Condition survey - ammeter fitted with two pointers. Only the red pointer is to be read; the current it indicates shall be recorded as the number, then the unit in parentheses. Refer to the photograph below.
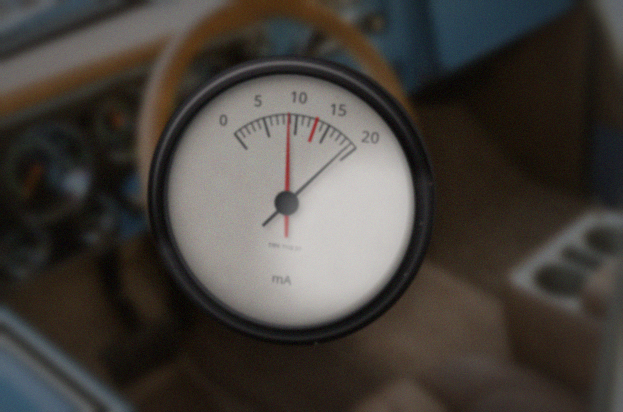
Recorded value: 9 (mA)
